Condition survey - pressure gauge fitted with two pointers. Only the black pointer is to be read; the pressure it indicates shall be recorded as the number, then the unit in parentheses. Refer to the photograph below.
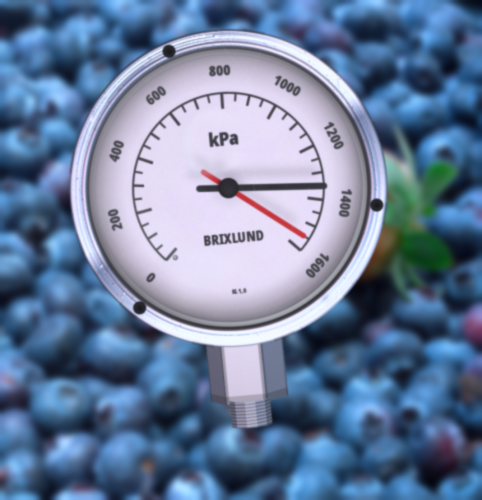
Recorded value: 1350 (kPa)
